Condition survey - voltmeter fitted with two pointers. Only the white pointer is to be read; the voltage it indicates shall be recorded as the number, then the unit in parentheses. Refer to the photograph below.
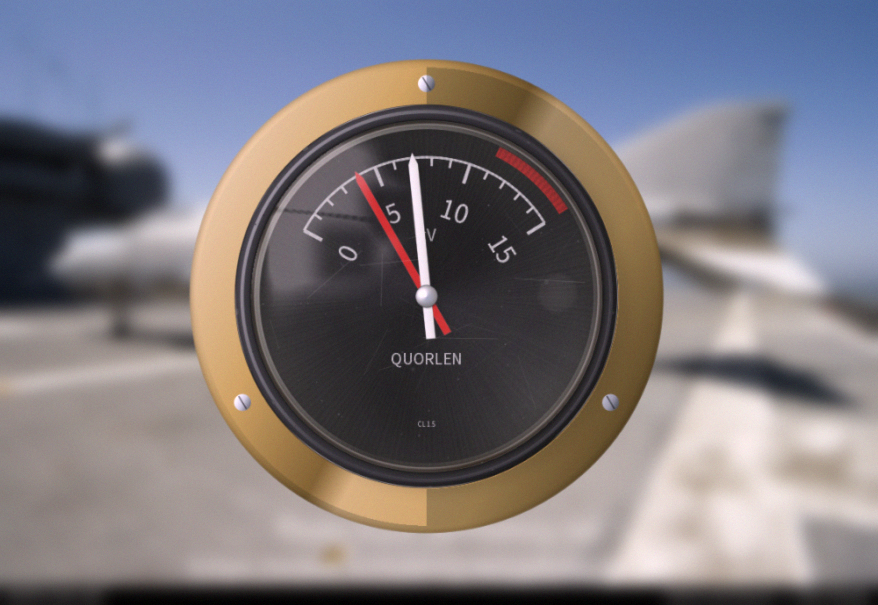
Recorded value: 7 (kV)
